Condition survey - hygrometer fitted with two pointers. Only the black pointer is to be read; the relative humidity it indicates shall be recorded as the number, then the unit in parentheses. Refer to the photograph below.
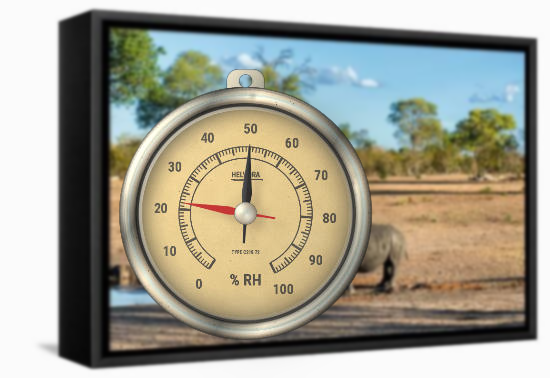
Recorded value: 50 (%)
